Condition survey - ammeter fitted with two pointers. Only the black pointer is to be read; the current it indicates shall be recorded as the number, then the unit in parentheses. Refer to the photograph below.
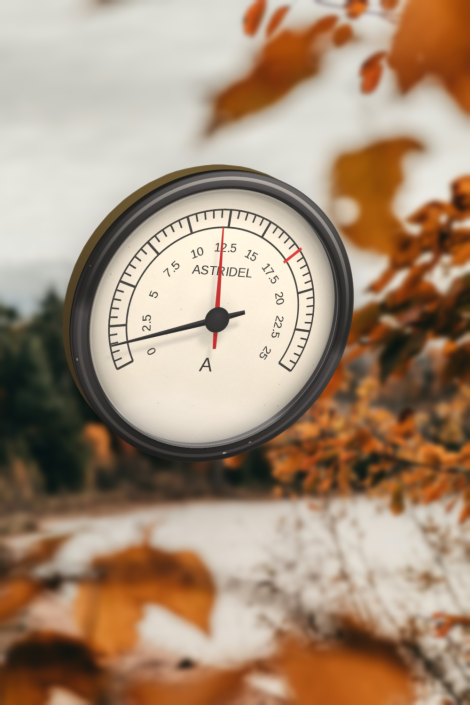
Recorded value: 1.5 (A)
